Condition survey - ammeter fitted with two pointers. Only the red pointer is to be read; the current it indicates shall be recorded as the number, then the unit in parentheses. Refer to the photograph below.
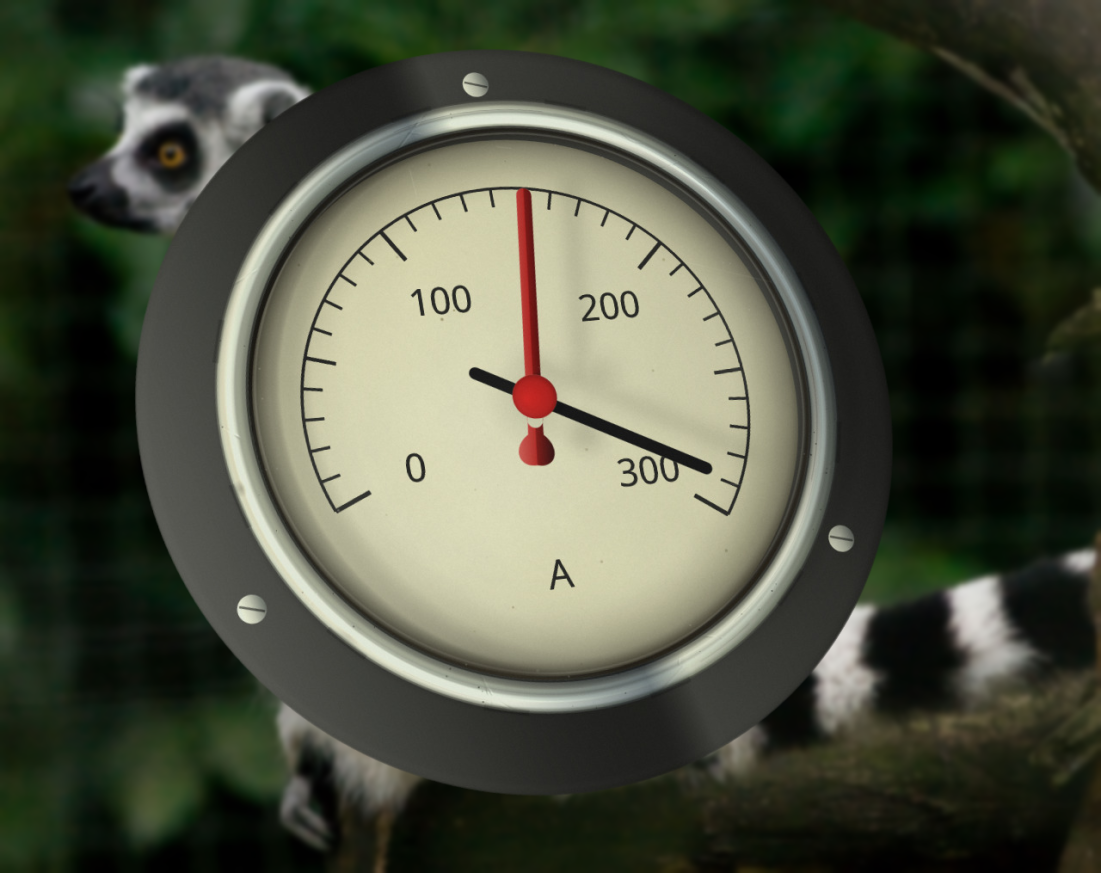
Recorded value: 150 (A)
